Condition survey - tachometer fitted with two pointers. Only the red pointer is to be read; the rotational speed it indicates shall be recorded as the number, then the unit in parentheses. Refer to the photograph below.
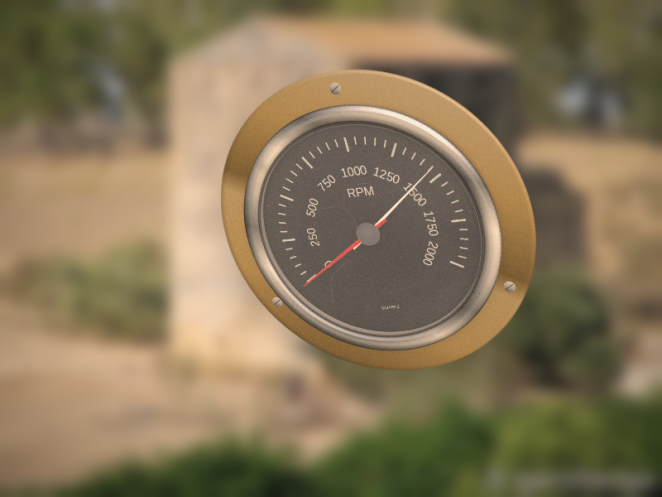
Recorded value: 0 (rpm)
